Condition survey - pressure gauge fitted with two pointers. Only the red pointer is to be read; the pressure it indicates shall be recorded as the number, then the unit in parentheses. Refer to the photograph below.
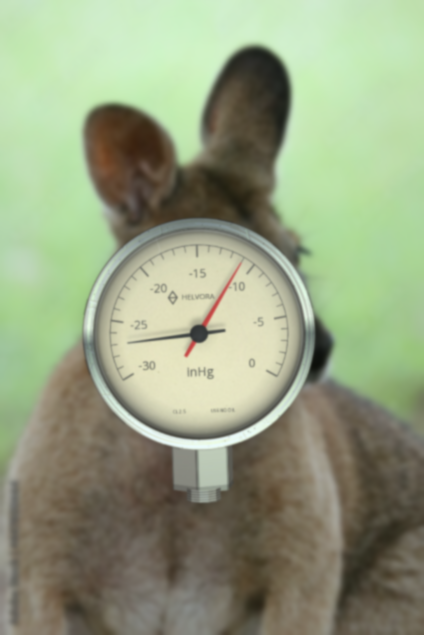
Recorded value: -11 (inHg)
